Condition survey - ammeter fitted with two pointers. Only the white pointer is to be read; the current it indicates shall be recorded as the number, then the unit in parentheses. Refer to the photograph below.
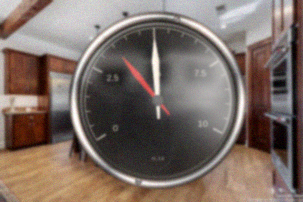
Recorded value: 5 (A)
